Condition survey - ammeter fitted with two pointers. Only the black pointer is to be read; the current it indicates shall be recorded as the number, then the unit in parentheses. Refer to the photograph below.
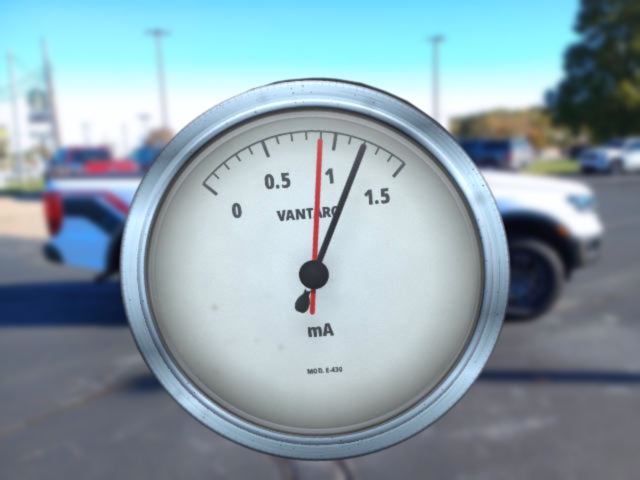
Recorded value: 1.2 (mA)
